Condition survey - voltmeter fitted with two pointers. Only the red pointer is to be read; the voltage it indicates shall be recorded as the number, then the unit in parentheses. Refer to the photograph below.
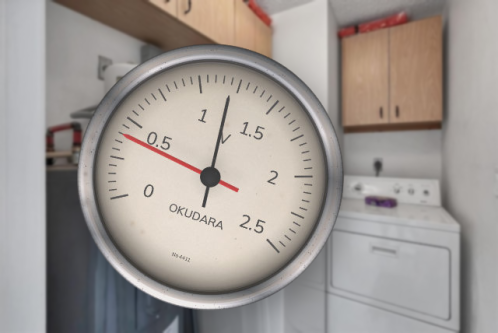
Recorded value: 0.4 (V)
